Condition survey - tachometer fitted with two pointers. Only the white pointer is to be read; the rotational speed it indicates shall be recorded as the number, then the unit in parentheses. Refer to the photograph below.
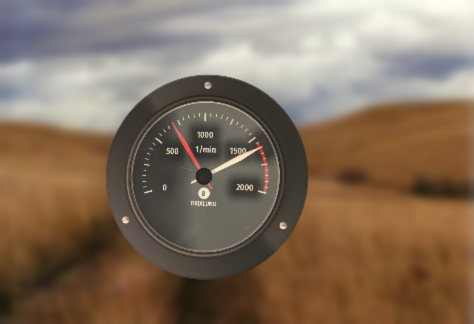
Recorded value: 1600 (rpm)
